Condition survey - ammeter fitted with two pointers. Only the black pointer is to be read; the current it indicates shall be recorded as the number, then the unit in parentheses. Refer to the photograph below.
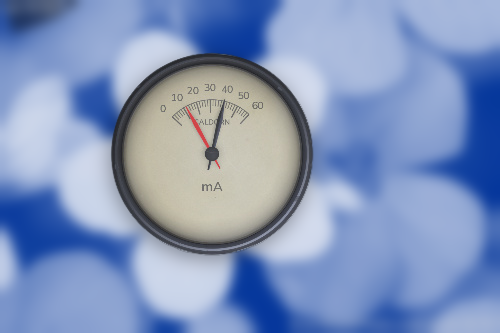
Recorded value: 40 (mA)
